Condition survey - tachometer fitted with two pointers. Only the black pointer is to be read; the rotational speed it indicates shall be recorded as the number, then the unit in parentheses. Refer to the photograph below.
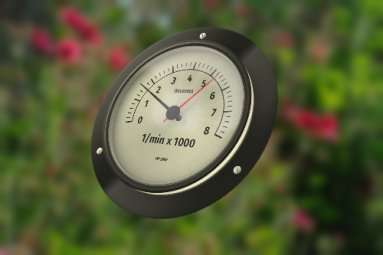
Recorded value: 1600 (rpm)
